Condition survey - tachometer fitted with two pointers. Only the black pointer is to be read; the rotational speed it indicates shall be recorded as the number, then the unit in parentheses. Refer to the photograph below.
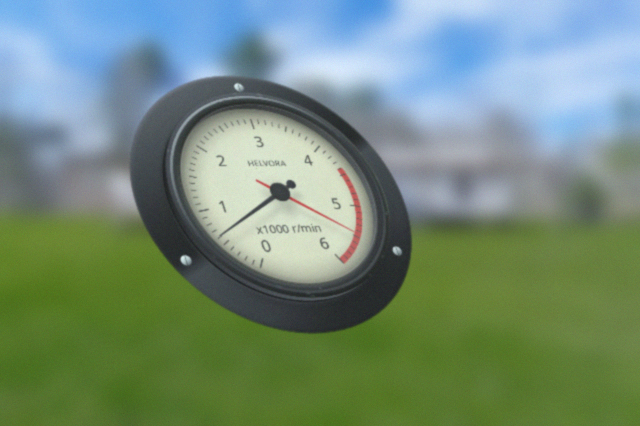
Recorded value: 600 (rpm)
